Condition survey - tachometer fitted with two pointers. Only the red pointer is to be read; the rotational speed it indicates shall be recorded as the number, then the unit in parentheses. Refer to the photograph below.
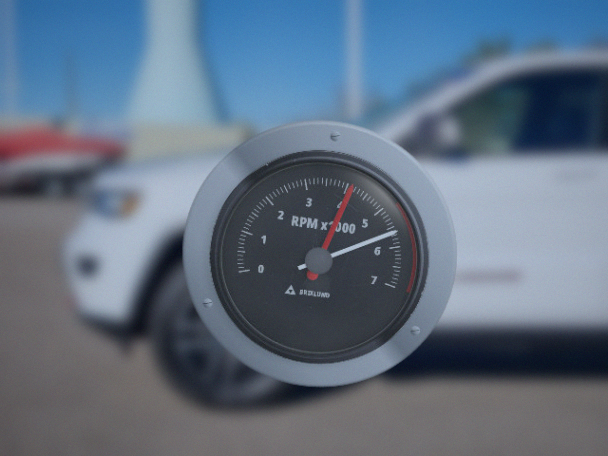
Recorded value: 4100 (rpm)
